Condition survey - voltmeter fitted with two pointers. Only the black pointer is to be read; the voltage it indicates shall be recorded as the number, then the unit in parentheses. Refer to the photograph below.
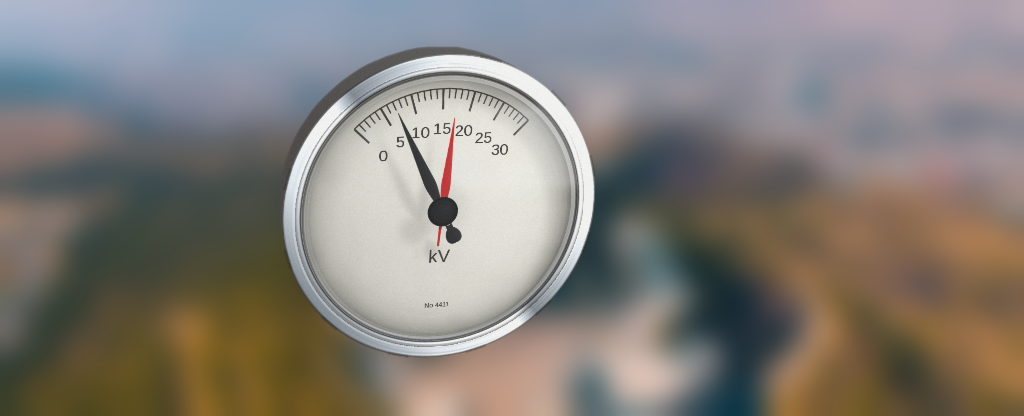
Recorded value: 7 (kV)
